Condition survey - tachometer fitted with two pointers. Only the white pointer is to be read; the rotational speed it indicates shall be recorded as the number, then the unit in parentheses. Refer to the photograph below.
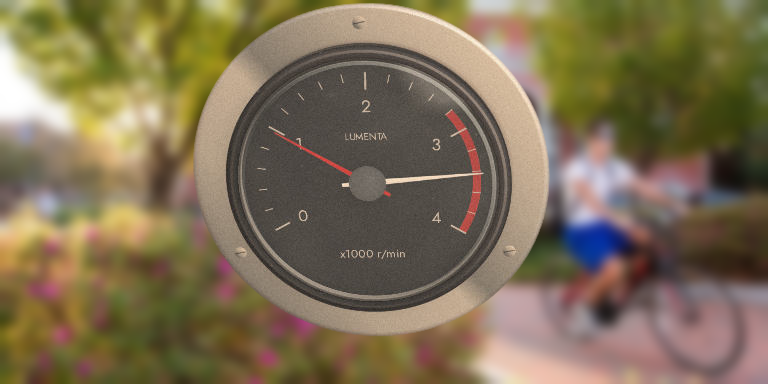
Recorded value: 3400 (rpm)
